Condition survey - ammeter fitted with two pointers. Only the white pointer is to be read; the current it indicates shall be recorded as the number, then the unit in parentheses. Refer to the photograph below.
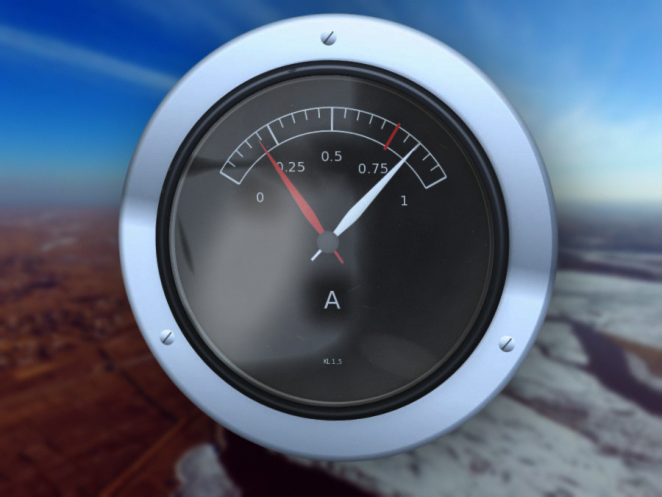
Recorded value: 0.85 (A)
